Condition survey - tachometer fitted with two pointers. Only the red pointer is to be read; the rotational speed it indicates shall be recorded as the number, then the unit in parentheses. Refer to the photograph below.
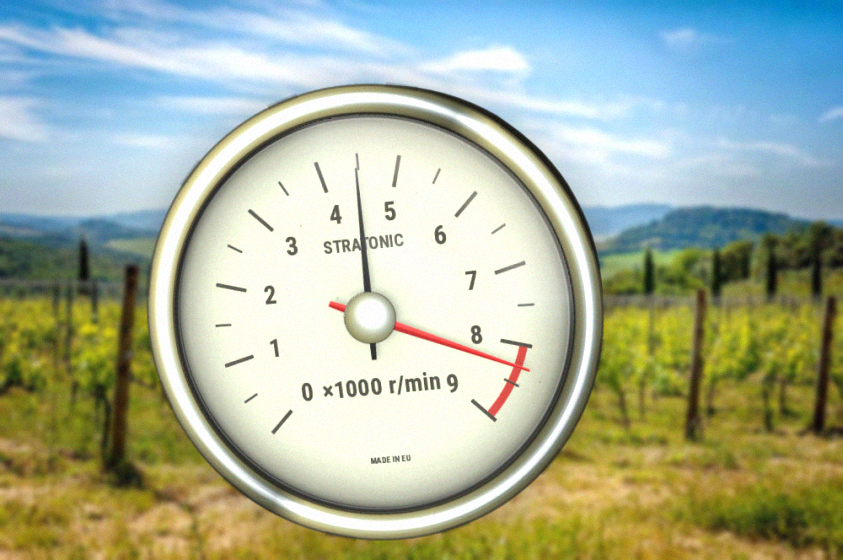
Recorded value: 8250 (rpm)
